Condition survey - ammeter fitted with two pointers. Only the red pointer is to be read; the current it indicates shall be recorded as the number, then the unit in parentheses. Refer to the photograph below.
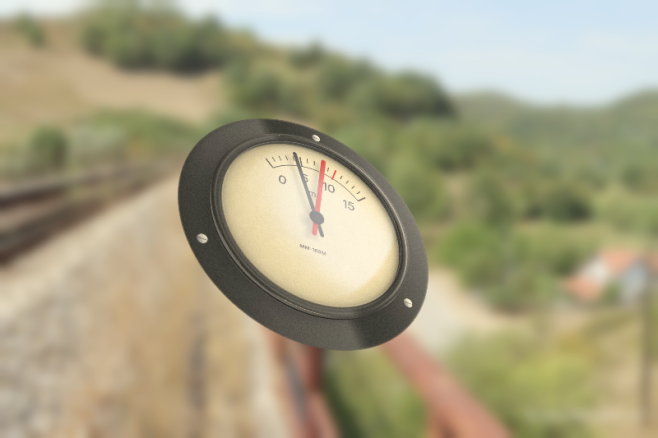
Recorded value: 8 (mA)
